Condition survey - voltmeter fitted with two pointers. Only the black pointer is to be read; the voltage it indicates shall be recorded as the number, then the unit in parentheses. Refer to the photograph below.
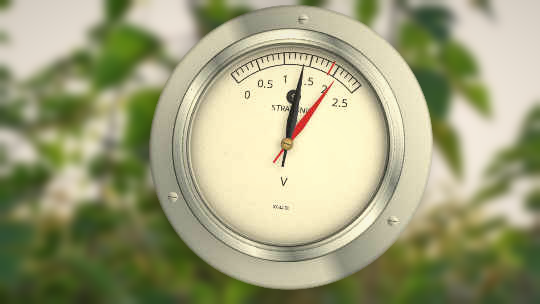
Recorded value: 1.4 (V)
